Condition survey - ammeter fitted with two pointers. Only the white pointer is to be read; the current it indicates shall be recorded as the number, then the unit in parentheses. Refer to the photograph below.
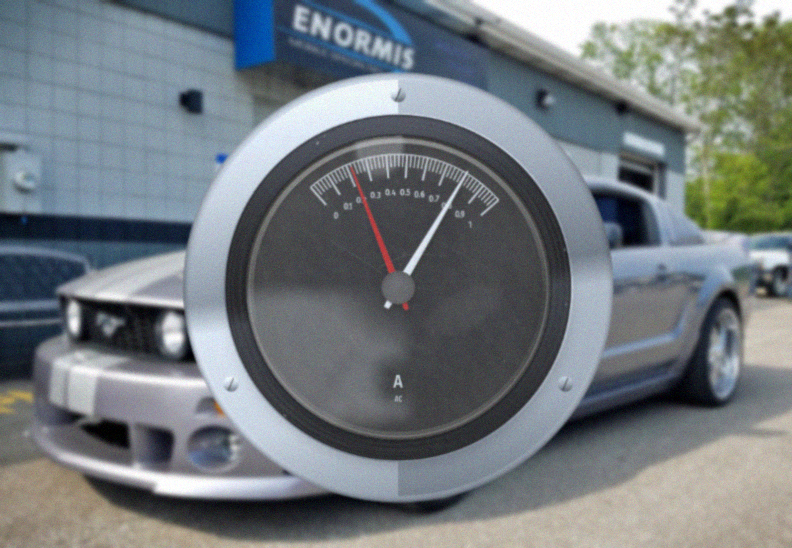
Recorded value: 0.8 (A)
